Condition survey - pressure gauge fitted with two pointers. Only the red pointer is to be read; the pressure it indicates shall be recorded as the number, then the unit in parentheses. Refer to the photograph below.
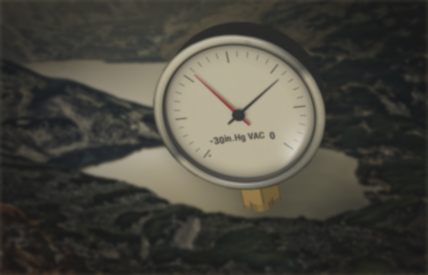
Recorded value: -19 (inHg)
